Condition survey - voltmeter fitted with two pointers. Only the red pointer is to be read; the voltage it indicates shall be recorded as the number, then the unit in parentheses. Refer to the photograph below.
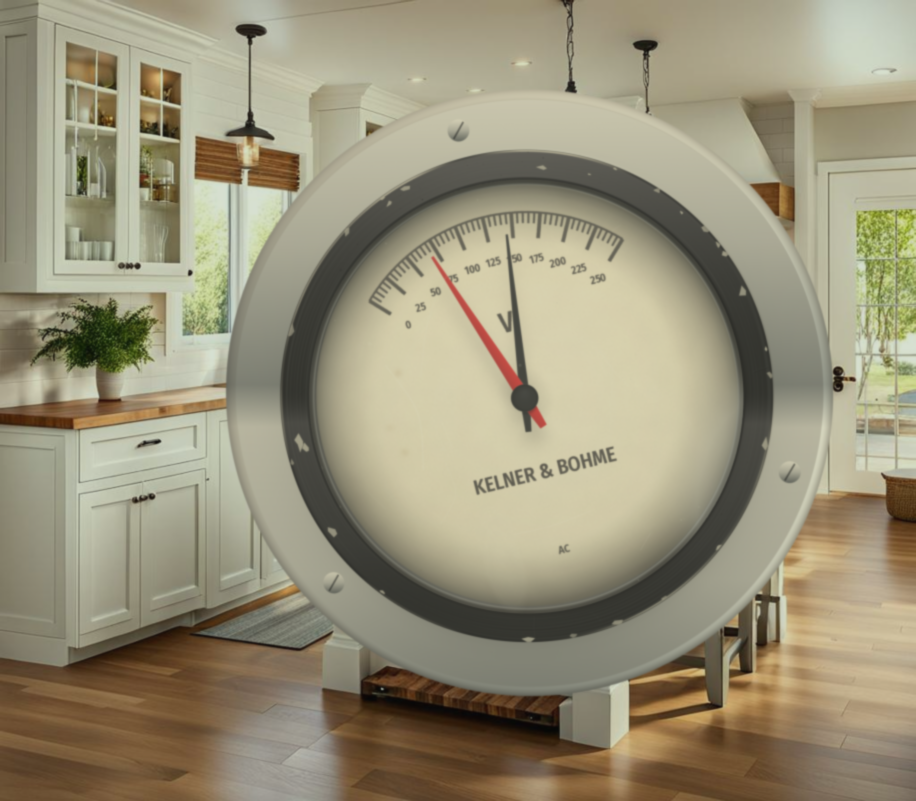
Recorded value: 70 (V)
